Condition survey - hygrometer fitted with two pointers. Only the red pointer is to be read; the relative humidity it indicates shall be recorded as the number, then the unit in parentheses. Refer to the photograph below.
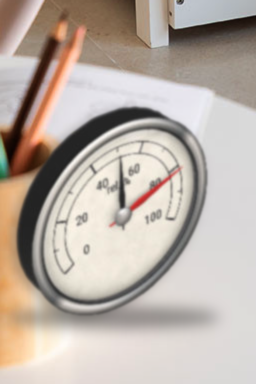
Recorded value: 80 (%)
